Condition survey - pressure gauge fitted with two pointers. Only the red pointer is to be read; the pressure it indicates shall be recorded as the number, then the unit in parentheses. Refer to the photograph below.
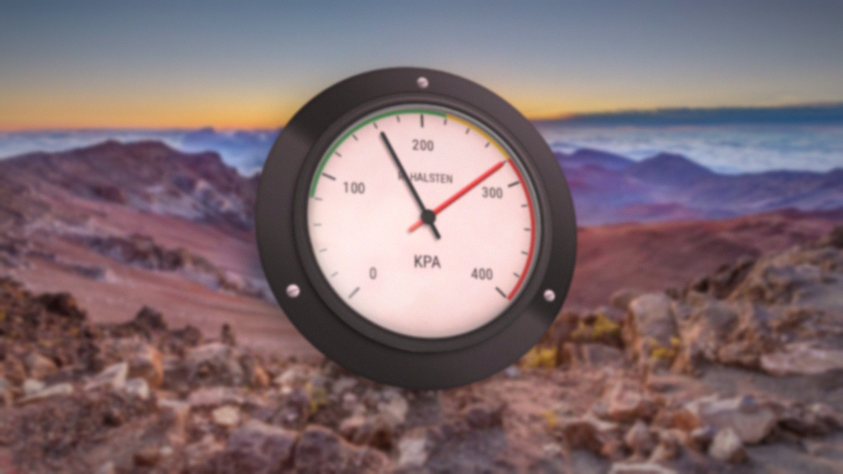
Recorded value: 280 (kPa)
